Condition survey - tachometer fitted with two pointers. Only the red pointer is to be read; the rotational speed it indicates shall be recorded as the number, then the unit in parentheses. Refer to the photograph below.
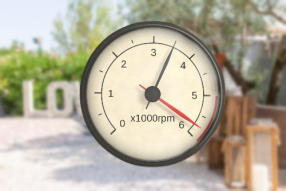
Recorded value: 5750 (rpm)
